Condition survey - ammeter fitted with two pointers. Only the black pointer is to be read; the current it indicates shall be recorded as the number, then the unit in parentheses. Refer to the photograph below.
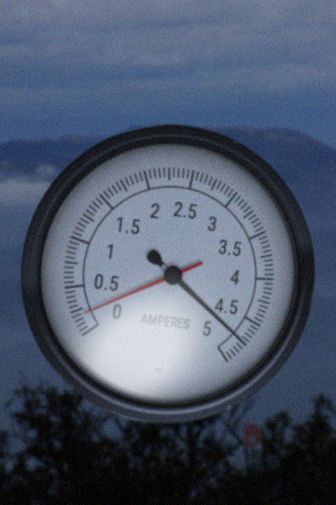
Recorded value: 4.75 (A)
